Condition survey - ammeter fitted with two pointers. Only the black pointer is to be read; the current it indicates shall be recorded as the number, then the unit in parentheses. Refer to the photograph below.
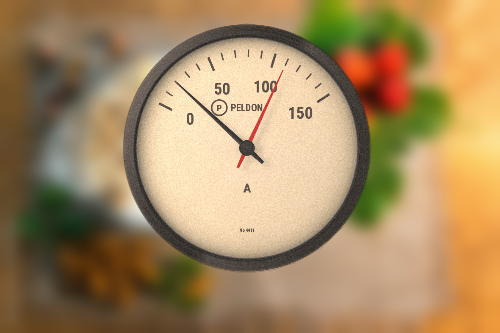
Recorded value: 20 (A)
